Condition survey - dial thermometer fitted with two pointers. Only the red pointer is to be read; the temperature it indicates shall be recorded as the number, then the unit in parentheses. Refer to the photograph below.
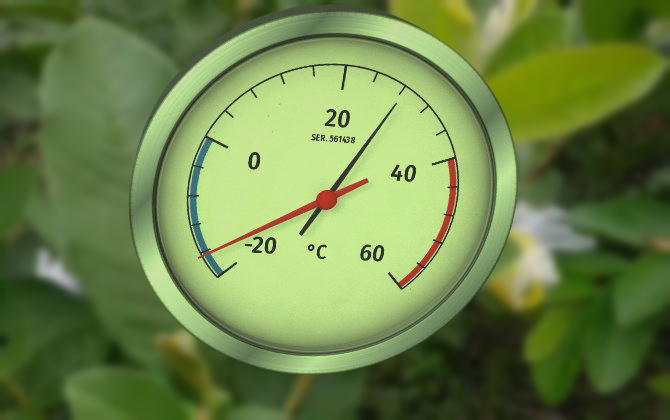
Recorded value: -16 (°C)
